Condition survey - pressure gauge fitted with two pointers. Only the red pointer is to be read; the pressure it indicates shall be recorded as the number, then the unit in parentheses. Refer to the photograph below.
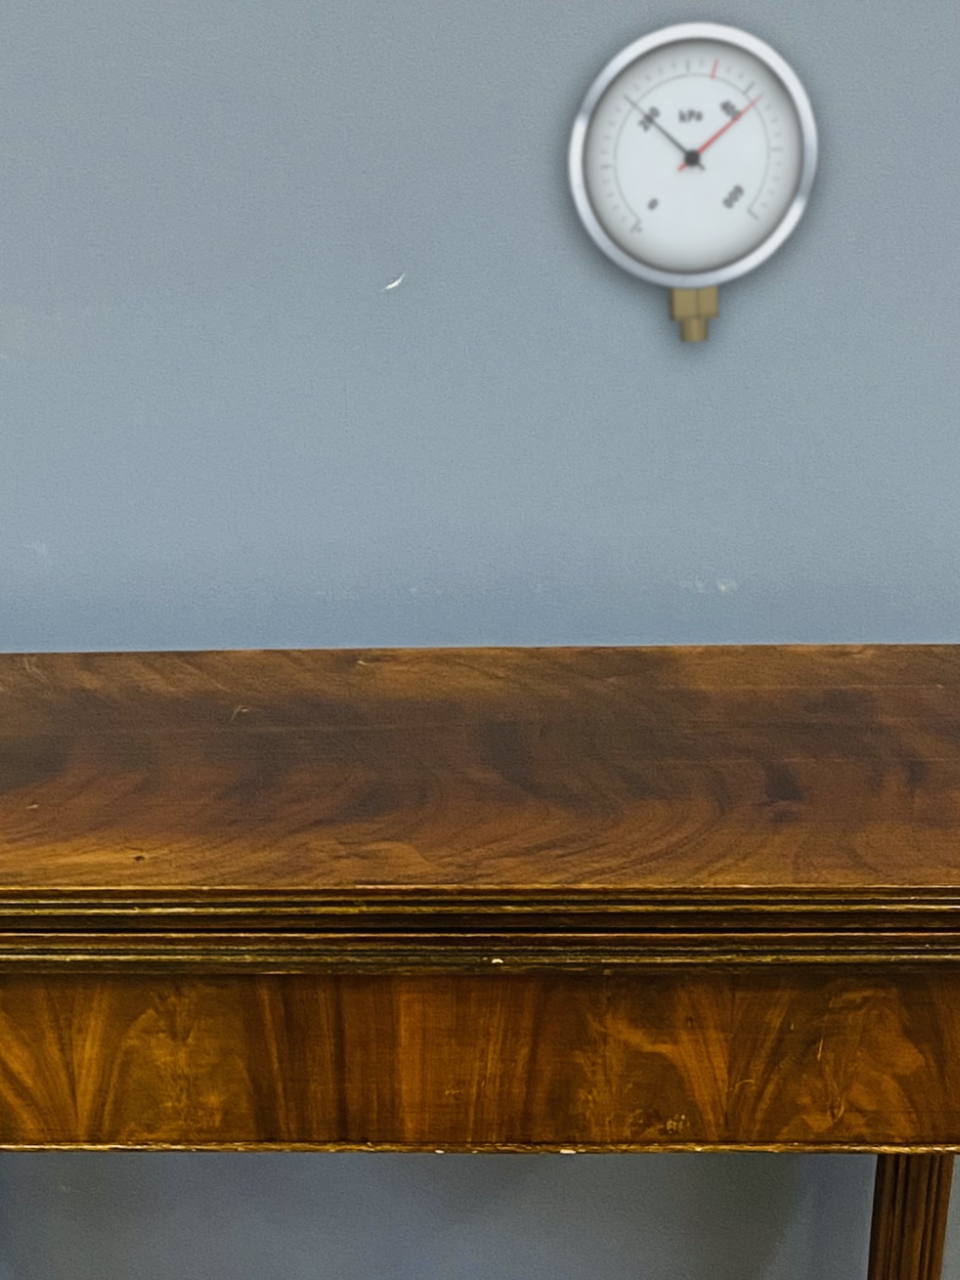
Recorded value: 420 (kPa)
